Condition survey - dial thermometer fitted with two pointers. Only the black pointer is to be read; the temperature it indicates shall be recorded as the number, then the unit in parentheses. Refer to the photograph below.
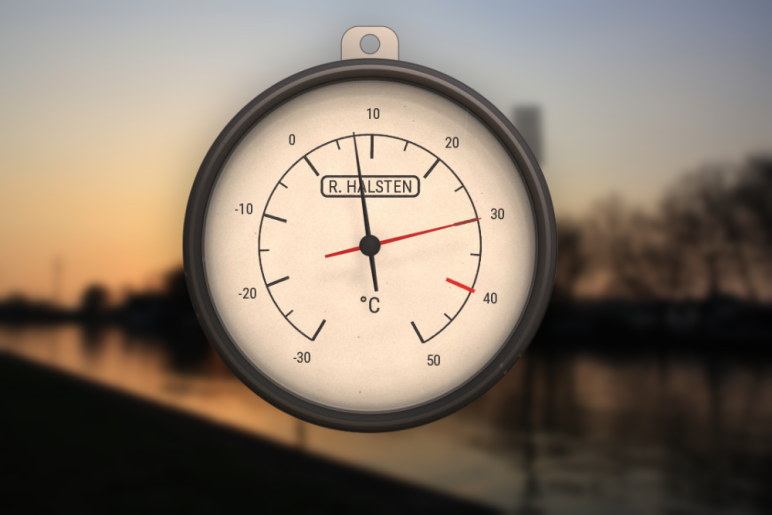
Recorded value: 7.5 (°C)
